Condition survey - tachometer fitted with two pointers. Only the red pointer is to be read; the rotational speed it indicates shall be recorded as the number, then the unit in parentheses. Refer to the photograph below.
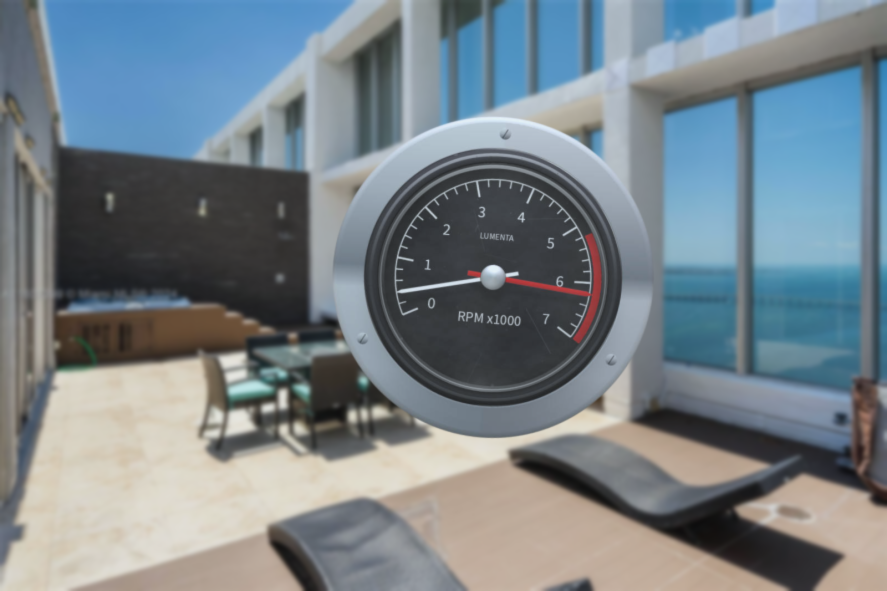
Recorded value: 6200 (rpm)
